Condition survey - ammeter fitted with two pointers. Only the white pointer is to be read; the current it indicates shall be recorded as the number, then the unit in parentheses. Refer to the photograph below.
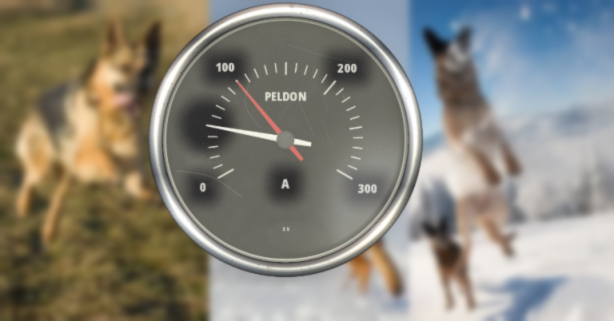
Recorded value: 50 (A)
